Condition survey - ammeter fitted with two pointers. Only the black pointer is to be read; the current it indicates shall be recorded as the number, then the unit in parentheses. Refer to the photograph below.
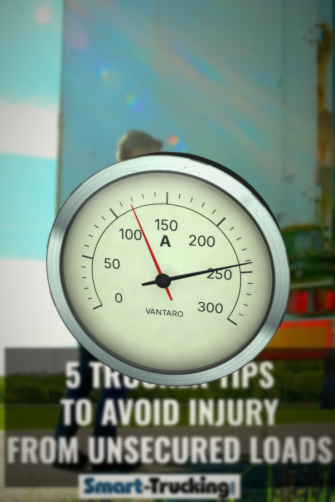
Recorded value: 240 (A)
